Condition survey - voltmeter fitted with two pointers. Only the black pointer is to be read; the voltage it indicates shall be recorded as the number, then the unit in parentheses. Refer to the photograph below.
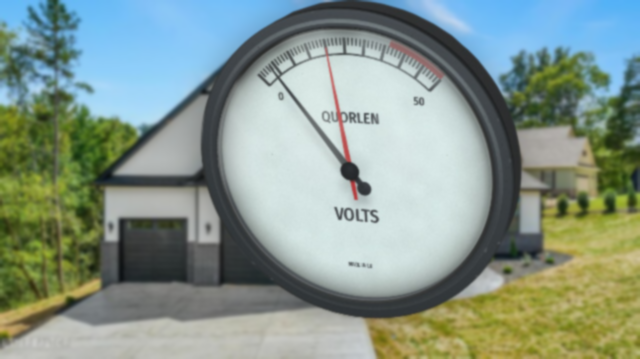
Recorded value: 5 (V)
